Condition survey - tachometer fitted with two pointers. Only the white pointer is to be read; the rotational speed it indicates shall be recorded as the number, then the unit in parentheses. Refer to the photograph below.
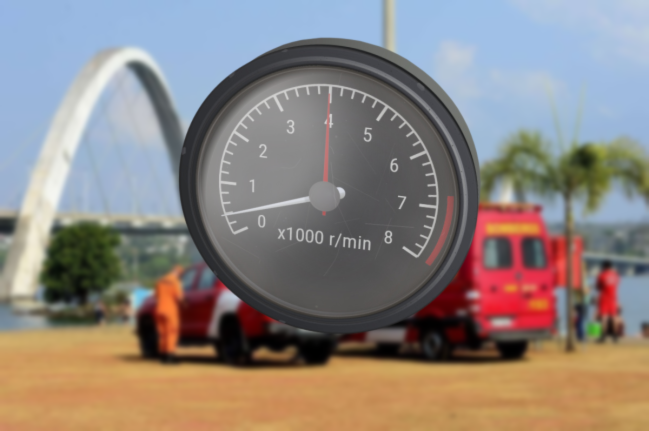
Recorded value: 400 (rpm)
